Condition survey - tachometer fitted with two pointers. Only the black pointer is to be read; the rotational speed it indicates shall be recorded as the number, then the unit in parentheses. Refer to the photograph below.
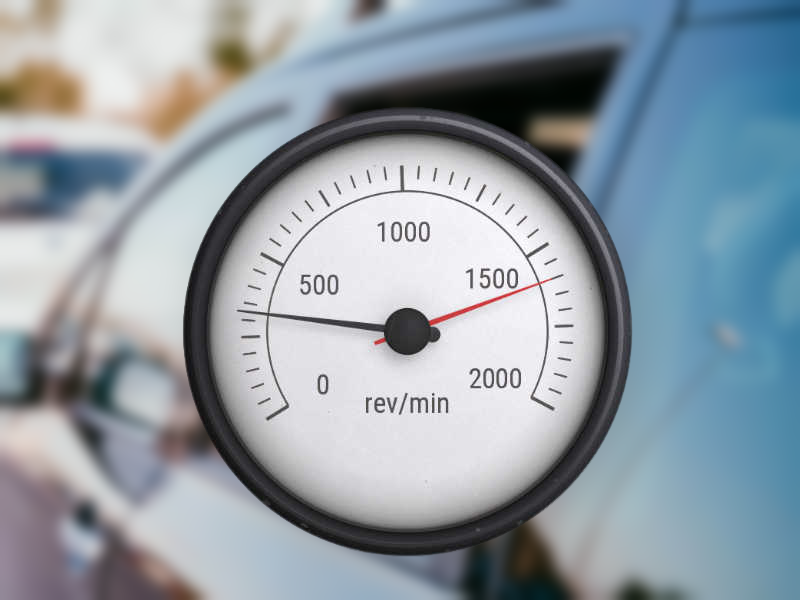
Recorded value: 325 (rpm)
